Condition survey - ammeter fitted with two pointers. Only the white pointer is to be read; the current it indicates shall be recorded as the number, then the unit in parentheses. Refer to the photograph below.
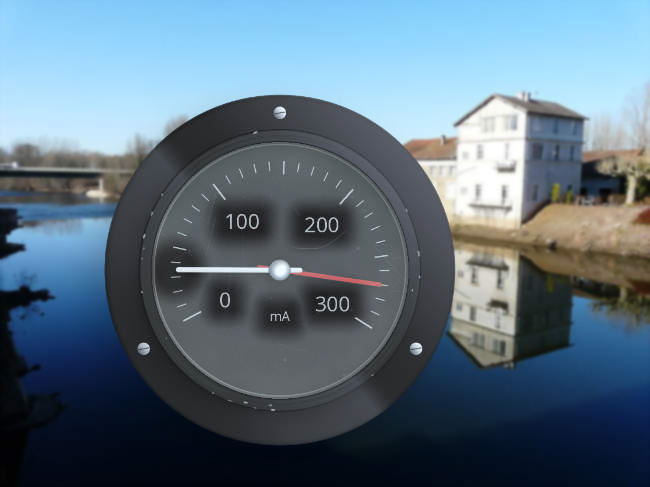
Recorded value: 35 (mA)
